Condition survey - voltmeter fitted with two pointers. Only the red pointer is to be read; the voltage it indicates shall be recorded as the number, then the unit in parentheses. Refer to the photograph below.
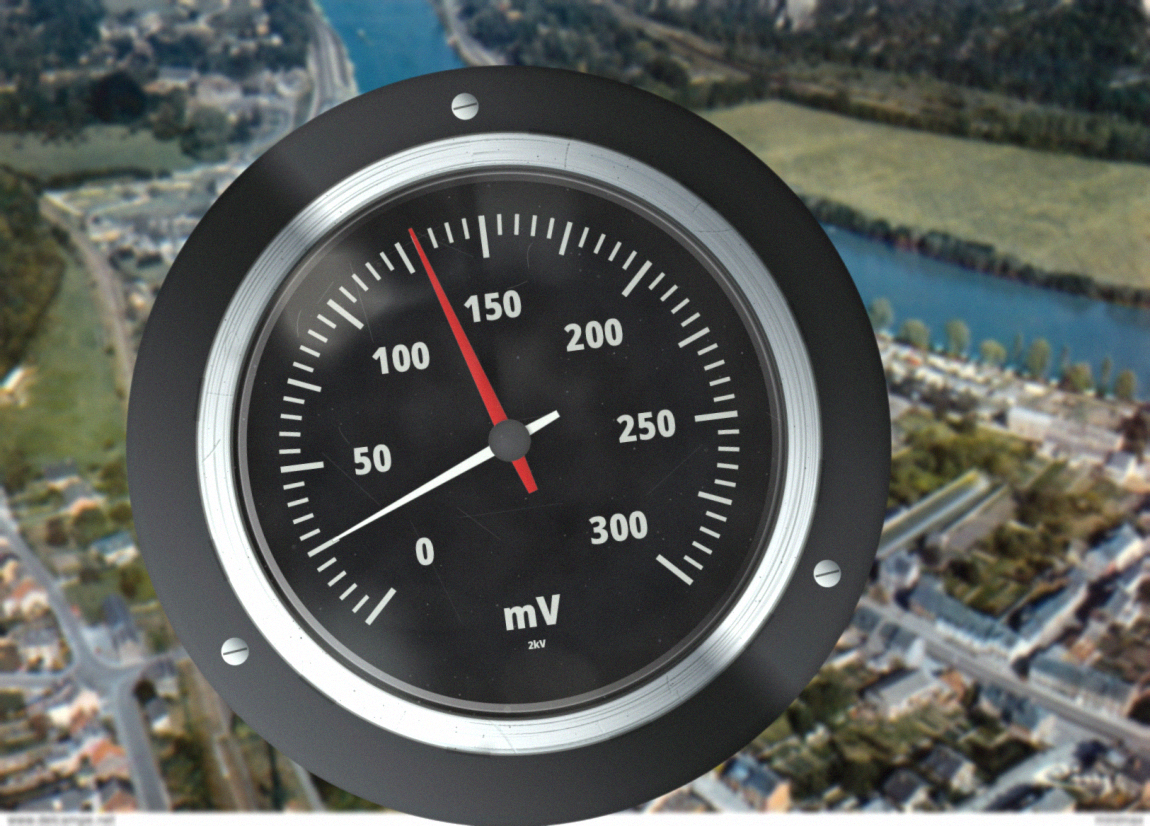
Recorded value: 130 (mV)
